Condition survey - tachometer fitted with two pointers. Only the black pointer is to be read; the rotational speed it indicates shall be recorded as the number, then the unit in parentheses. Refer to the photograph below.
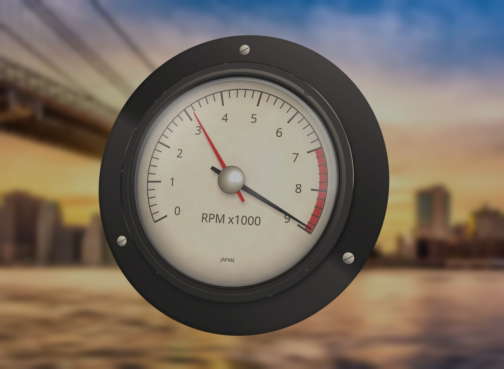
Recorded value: 8900 (rpm)
